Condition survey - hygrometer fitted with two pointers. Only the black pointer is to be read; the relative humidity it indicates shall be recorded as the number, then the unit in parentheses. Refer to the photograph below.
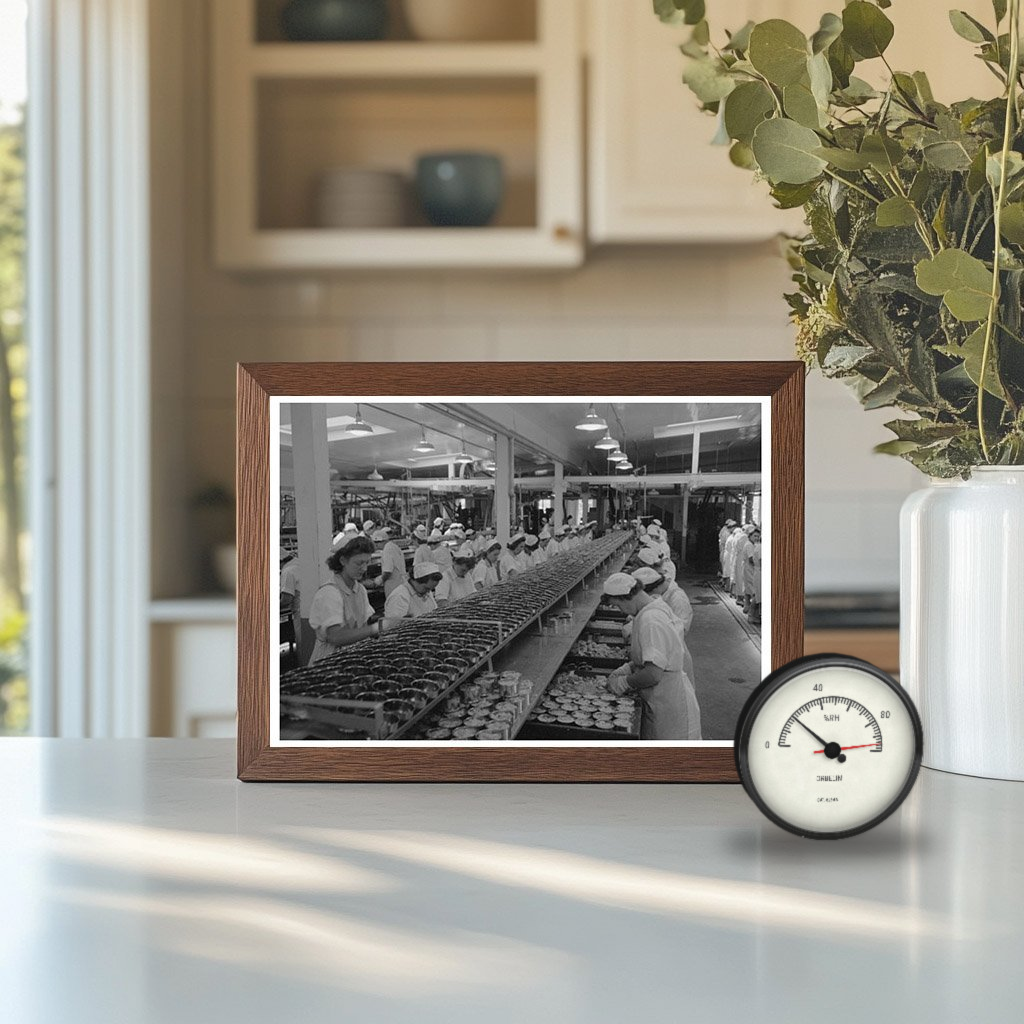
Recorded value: 20 (%)
